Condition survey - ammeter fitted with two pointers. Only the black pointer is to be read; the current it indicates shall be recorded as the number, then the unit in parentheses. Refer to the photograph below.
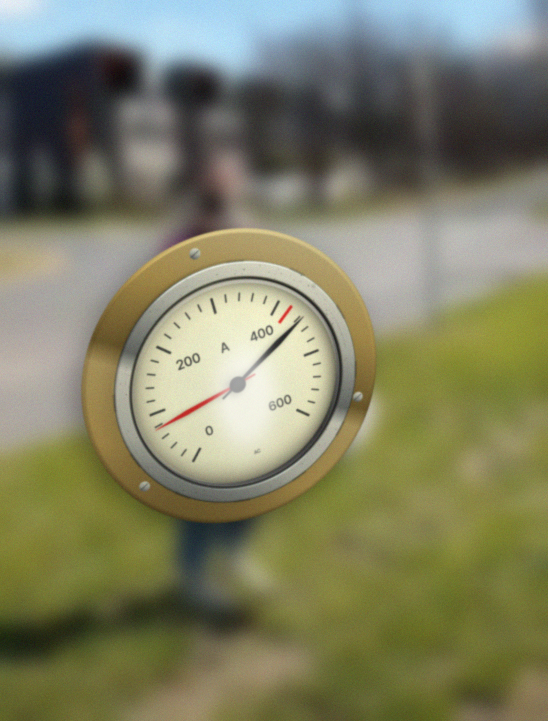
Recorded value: 440 (A)
